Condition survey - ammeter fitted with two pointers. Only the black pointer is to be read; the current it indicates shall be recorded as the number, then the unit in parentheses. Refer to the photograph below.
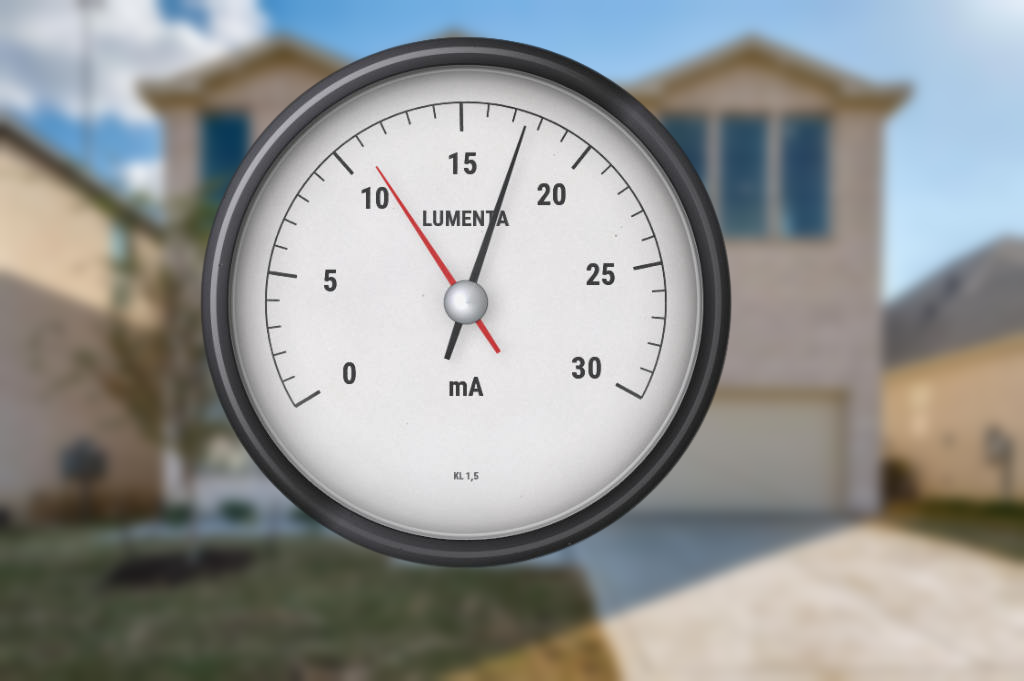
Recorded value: 17.5 (mA)
